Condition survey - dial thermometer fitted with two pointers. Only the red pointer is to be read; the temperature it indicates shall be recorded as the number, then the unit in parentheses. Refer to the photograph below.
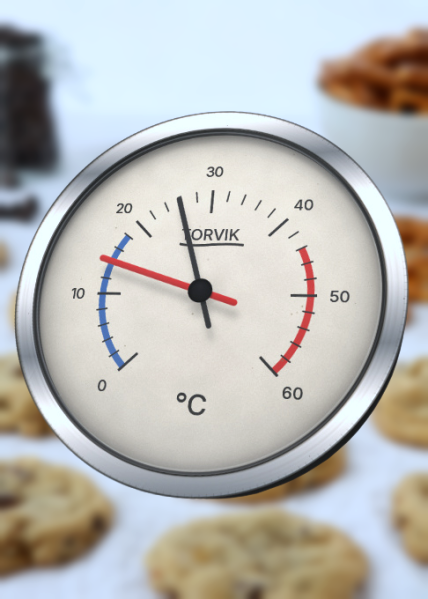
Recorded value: 14 (°C)
